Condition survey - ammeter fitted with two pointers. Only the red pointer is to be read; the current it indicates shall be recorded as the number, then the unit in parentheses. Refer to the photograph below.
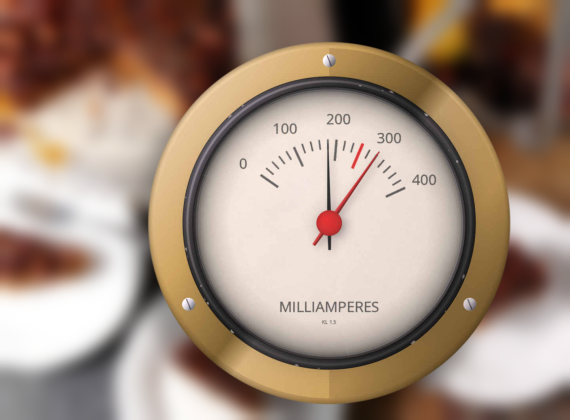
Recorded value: 300 (mA)
